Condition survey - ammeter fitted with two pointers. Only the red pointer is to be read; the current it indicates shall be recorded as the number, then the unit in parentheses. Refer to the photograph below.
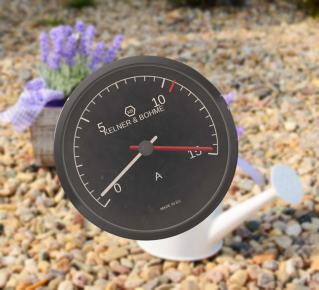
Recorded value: 14.75 (A)
